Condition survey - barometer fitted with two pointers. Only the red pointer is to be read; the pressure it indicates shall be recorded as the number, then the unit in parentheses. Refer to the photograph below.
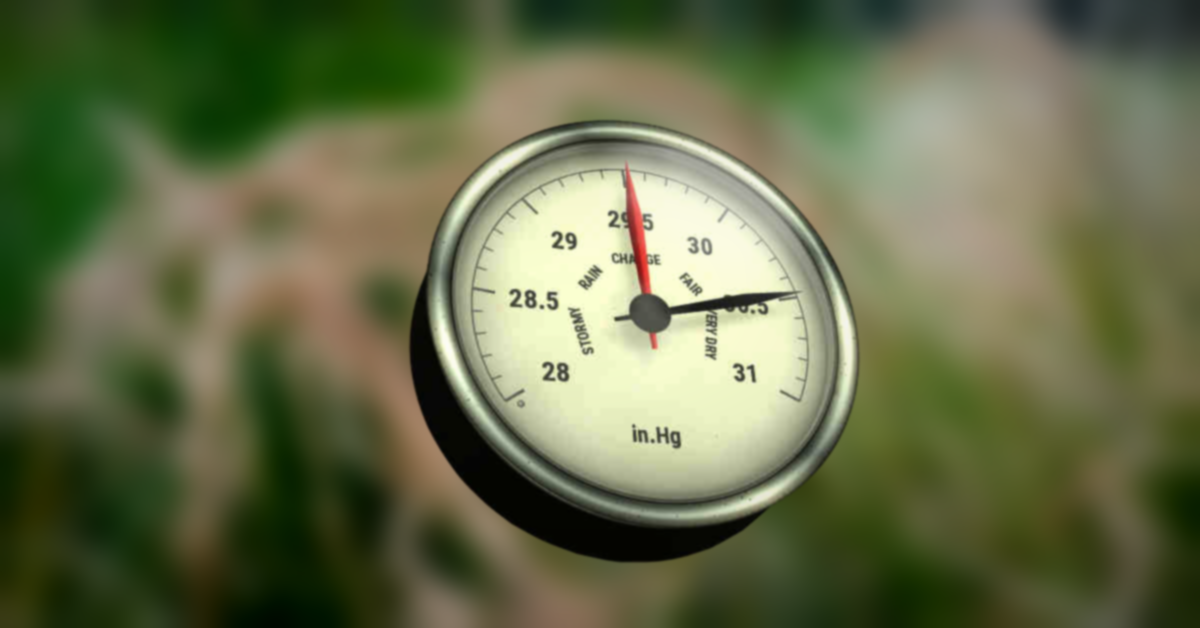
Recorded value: 29.5 (inHg)
